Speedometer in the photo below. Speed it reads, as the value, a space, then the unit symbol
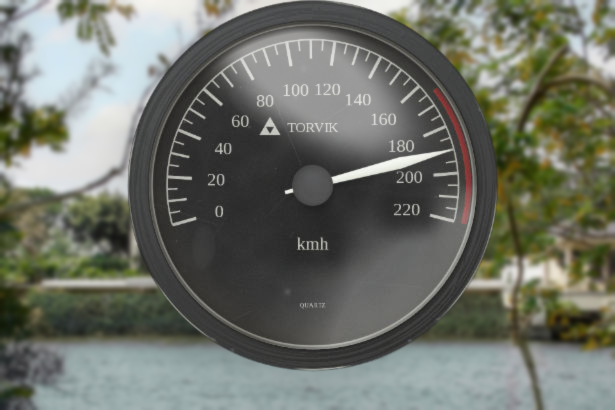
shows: 190 km/h
